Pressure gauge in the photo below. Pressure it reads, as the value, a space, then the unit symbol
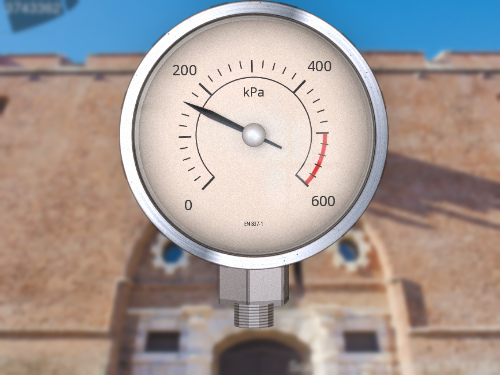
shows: 160 kPa
